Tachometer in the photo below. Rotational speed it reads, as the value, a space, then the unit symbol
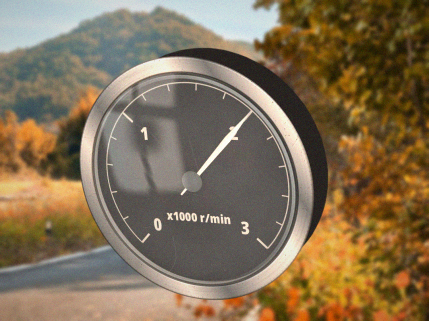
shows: 2000 rpm
